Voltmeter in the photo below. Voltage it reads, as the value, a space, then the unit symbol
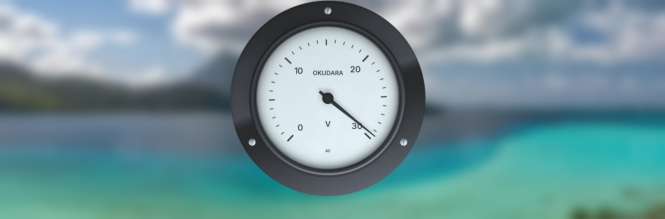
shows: 29.5 V
